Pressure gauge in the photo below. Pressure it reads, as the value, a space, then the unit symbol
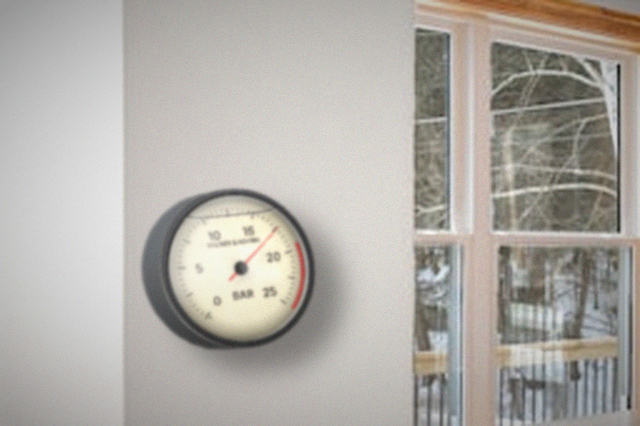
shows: 17.5 bar
